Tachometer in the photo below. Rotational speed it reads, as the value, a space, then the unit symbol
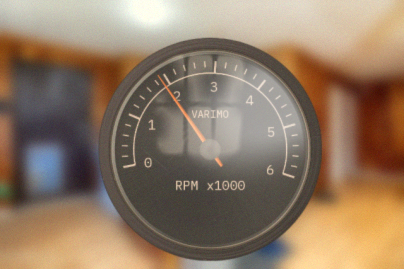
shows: 1900 rpm
